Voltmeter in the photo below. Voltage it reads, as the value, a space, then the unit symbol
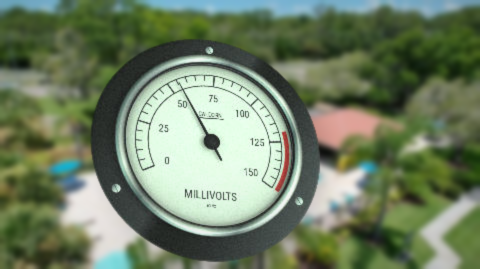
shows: 55 mV
